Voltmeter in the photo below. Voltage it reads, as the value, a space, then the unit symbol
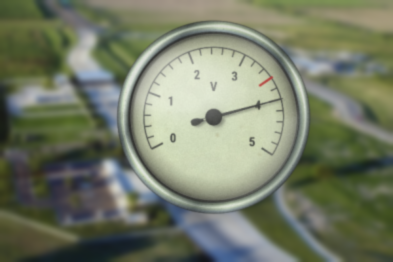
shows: 4 V
